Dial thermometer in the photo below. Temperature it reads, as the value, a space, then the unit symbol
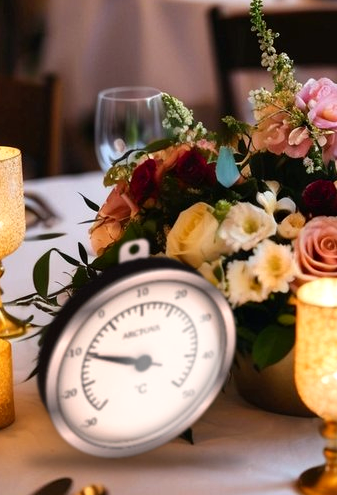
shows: -10 °C
